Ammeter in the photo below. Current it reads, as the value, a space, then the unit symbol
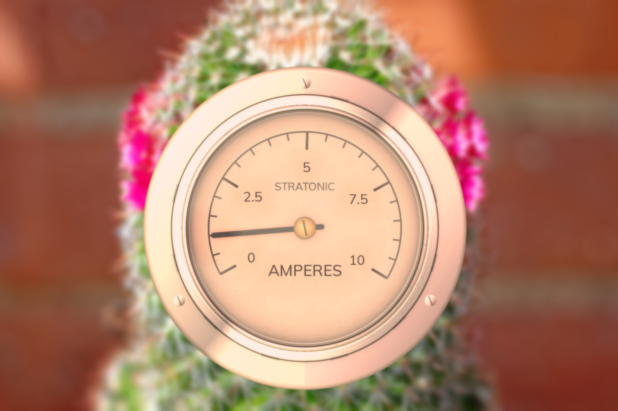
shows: 1 A
